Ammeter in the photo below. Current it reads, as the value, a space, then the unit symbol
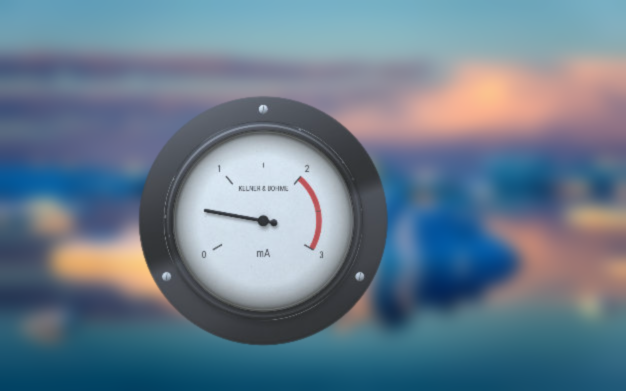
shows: 0.5 mA
